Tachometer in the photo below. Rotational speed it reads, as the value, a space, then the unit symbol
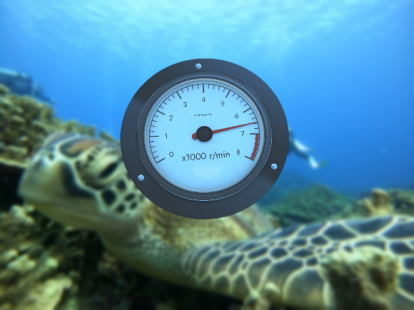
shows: 6600 rpm
